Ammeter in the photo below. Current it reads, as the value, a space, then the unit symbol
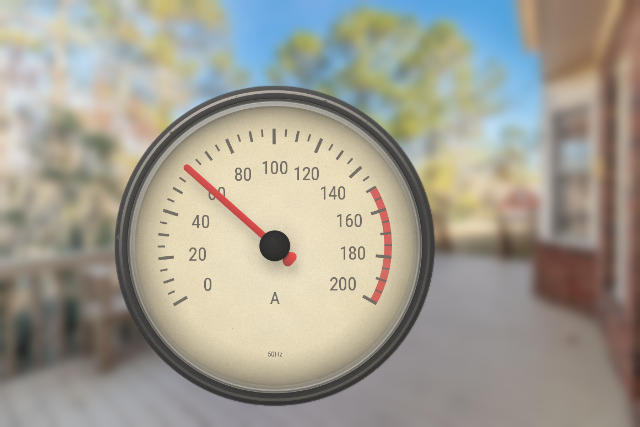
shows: 60 A
